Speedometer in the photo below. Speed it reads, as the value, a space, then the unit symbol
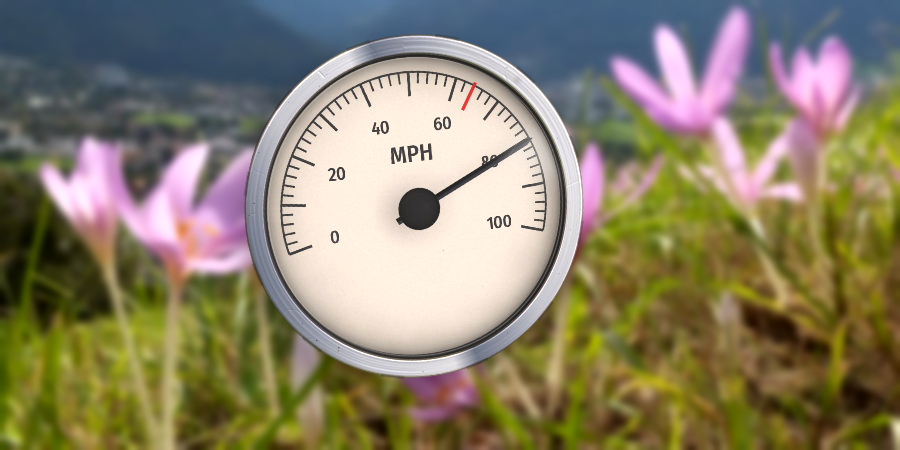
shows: 80 mph
